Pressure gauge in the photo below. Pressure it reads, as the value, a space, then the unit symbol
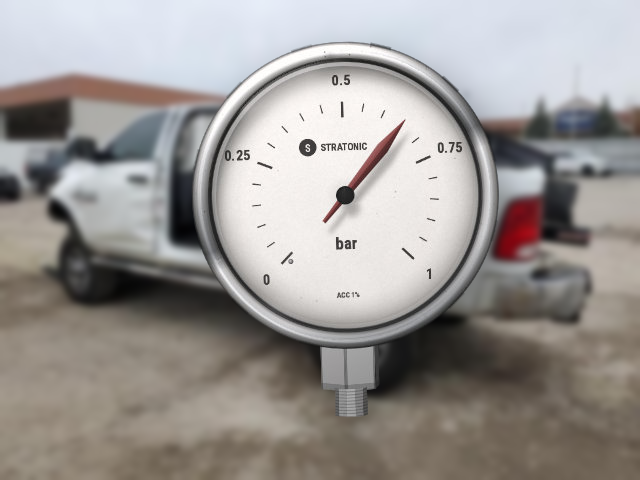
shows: 0.65 bar
